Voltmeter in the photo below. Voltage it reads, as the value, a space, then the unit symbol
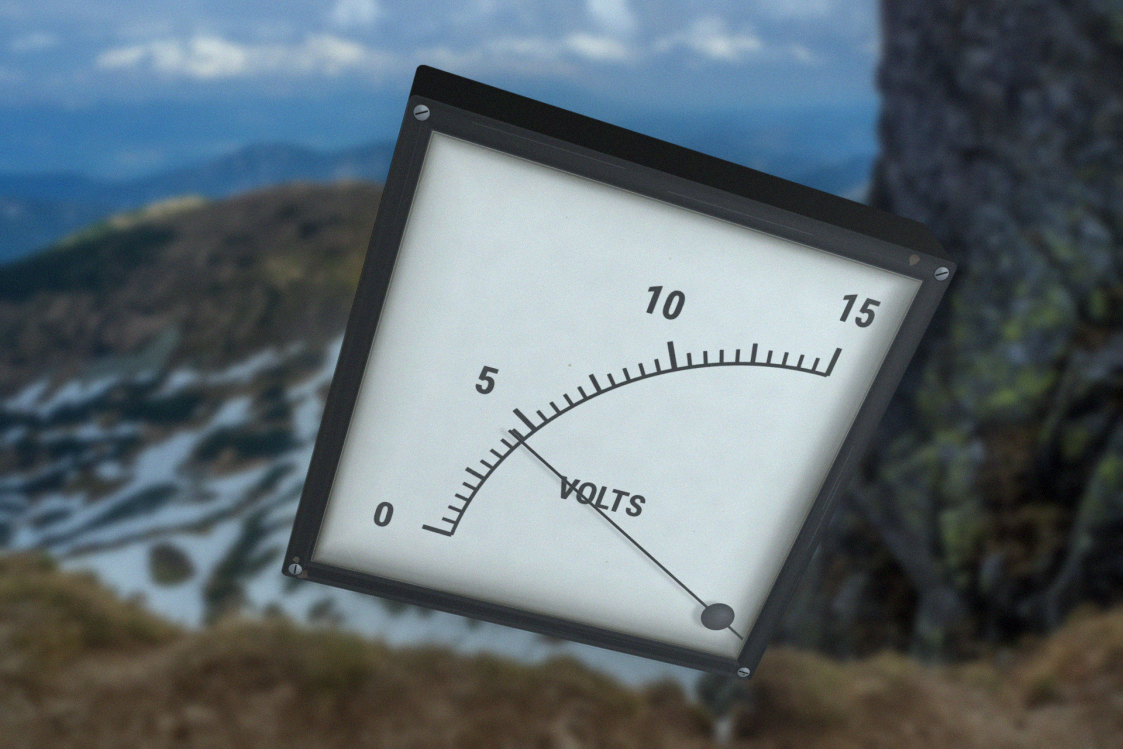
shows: 4.5 V
